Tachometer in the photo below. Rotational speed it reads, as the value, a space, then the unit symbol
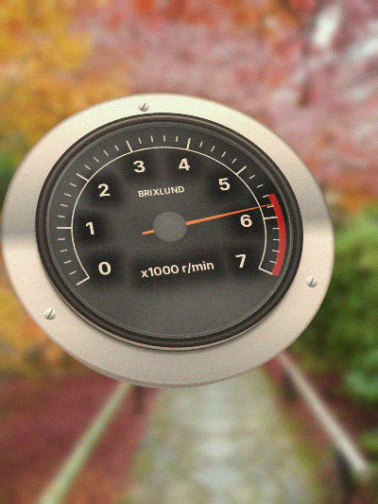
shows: 5800 rpm
